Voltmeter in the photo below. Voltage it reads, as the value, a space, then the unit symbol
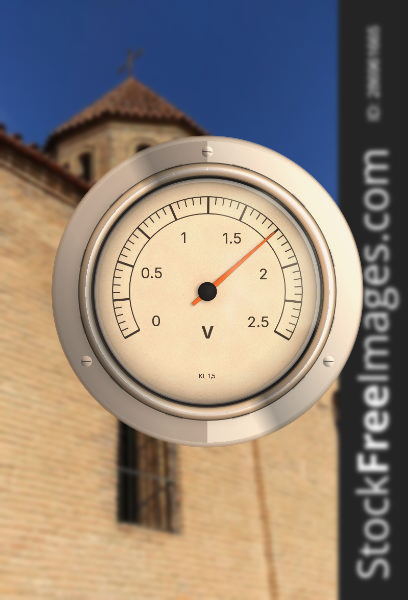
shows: 1.75 V
